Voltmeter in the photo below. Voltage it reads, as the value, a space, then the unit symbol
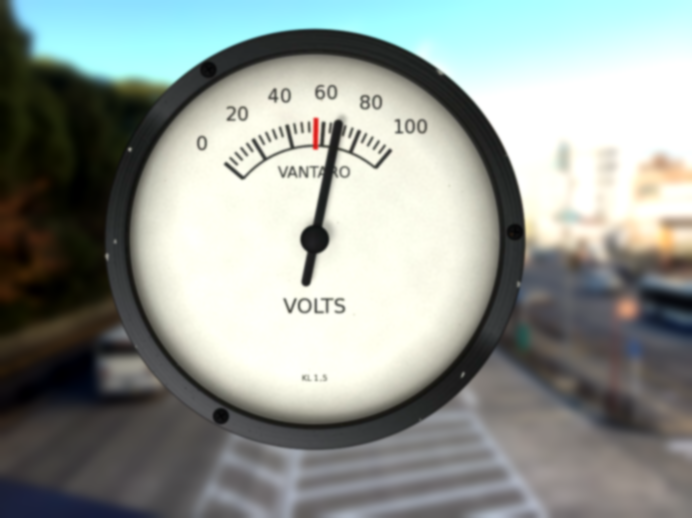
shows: 68 V
